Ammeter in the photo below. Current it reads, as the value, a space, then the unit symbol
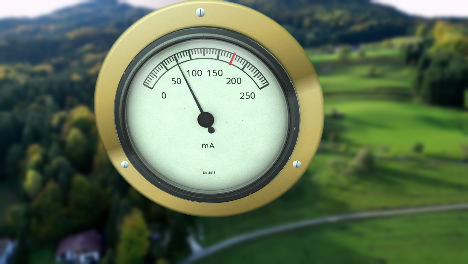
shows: 75 mA
